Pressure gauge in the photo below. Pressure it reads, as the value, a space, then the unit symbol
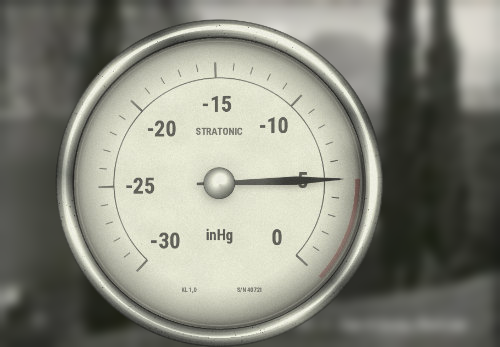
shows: -5 inHg
